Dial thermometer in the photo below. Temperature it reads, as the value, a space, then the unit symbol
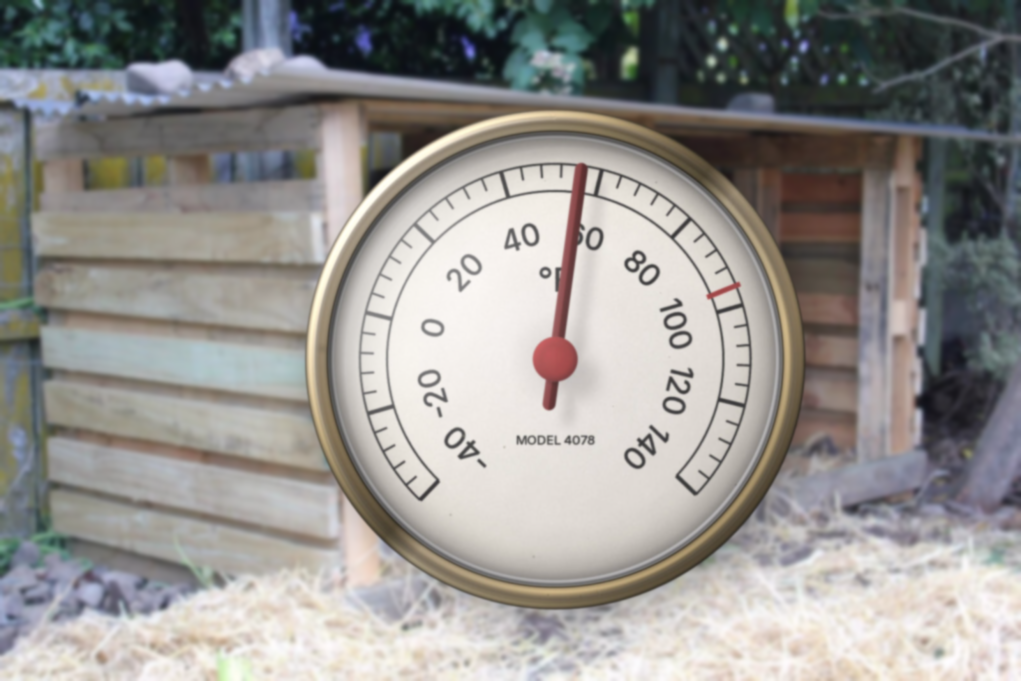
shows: 56 °F
